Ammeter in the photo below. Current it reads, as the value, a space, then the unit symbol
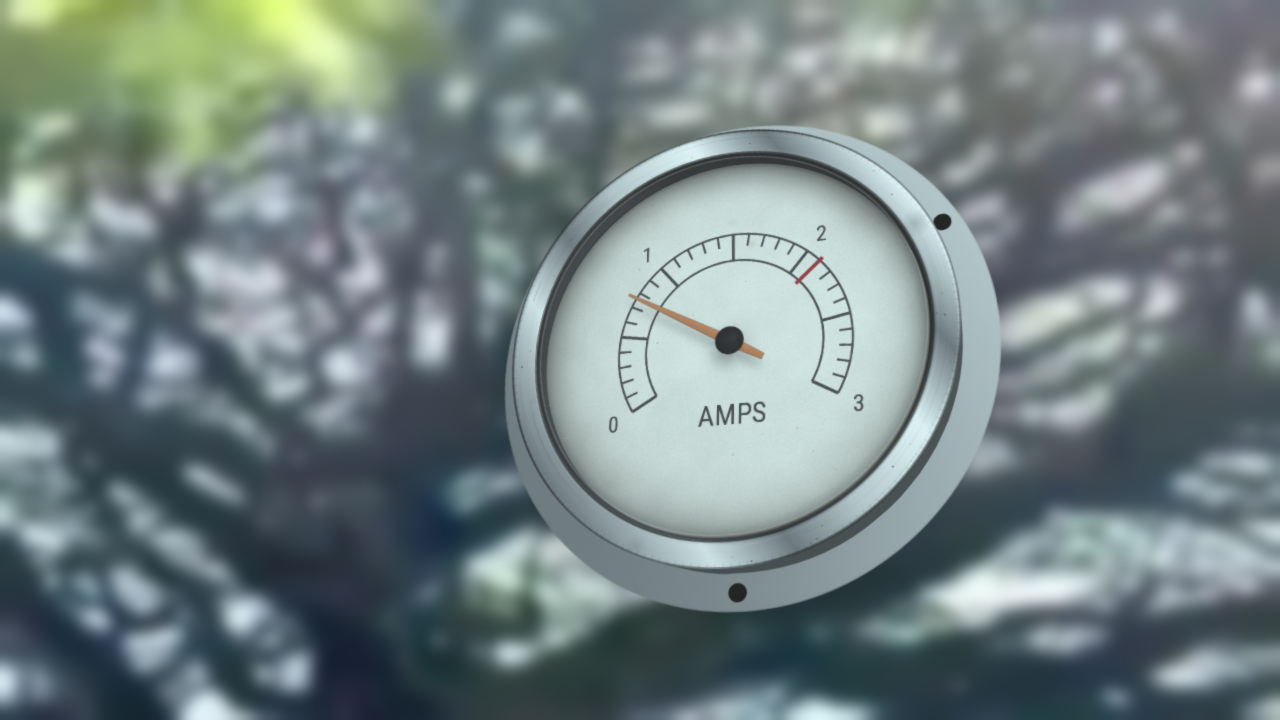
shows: 0.75 A
